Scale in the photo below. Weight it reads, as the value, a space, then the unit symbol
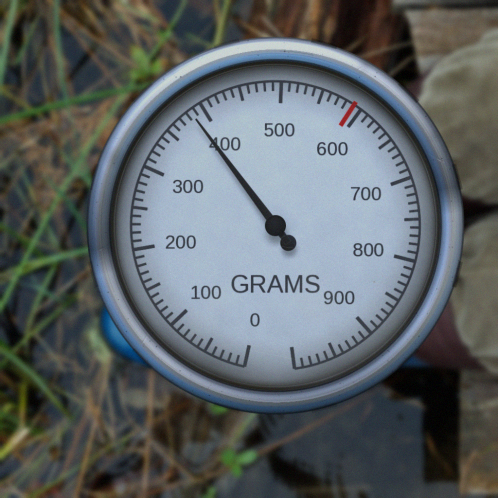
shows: 385 g
